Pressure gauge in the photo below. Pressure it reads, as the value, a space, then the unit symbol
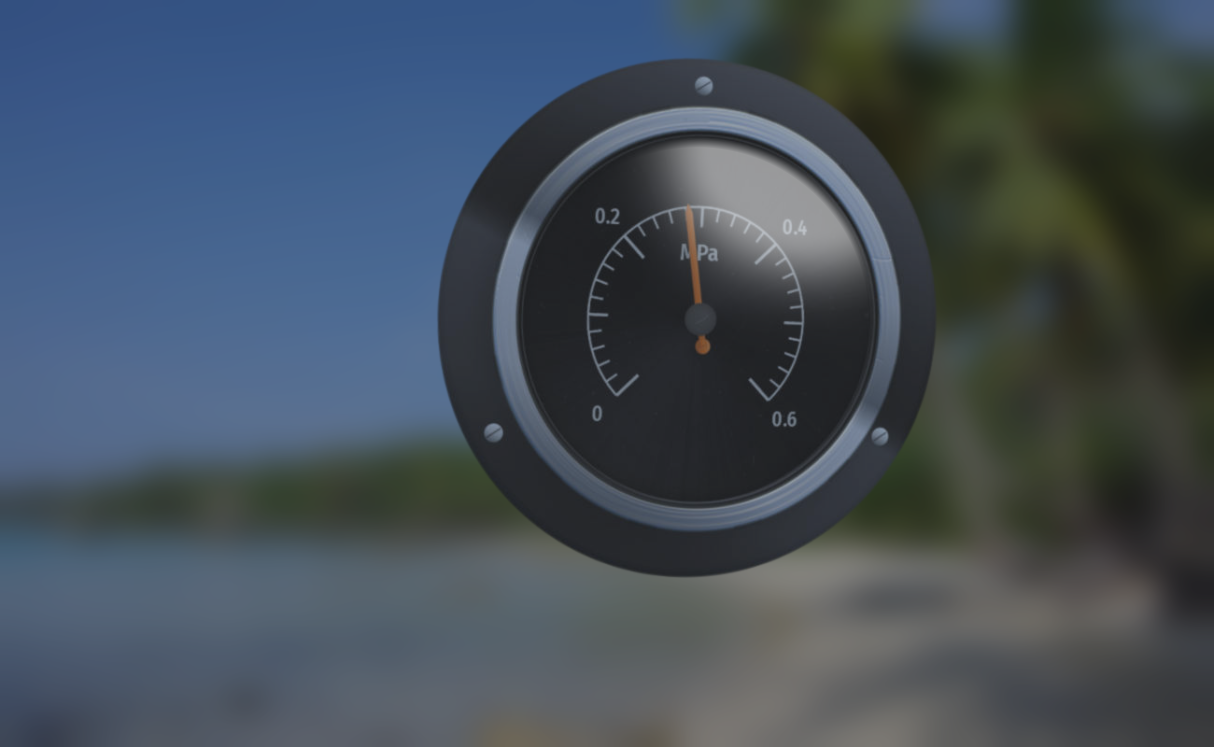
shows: 0.28 MPa
